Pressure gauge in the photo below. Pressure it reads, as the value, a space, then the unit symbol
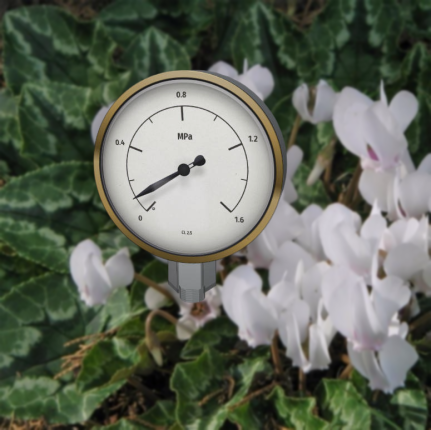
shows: 0.1 MPa
